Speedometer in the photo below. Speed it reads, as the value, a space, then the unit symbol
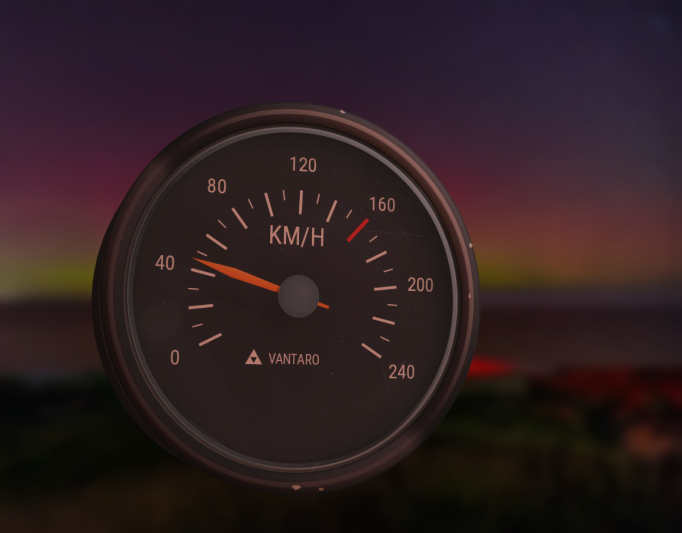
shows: 45 km/h
